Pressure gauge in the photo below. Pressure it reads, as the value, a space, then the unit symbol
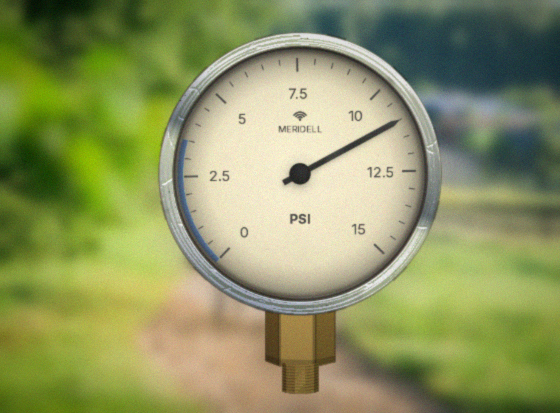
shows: 11 psi
